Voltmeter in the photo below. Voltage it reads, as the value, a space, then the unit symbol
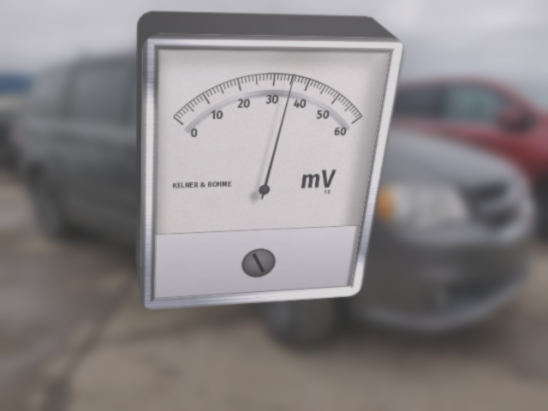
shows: 35 mV
